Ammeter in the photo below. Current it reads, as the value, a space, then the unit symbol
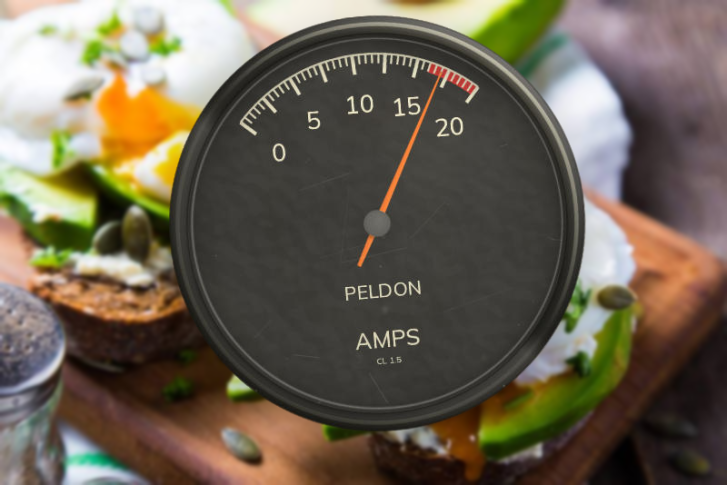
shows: 17 A
